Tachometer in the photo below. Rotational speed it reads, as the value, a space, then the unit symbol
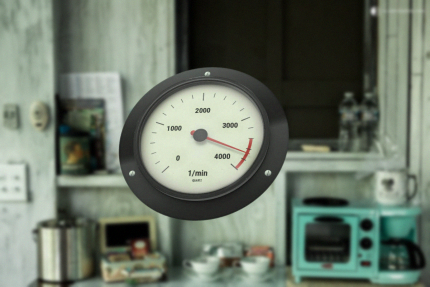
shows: 3700 rpm
